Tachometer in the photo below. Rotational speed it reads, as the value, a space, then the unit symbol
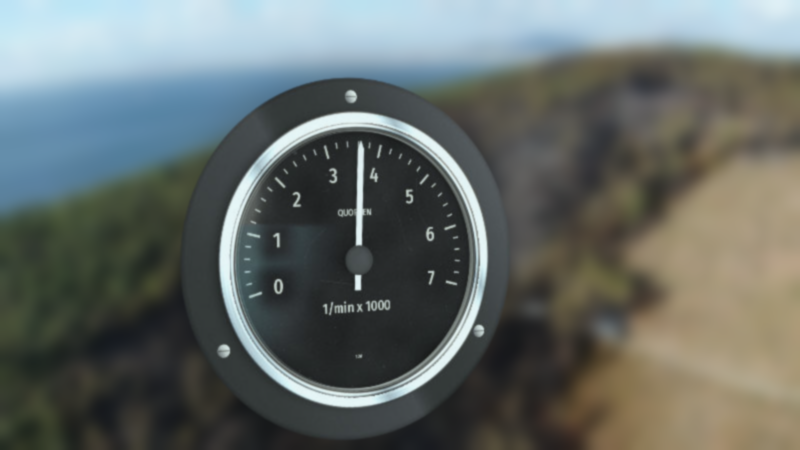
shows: 3600 rpm
